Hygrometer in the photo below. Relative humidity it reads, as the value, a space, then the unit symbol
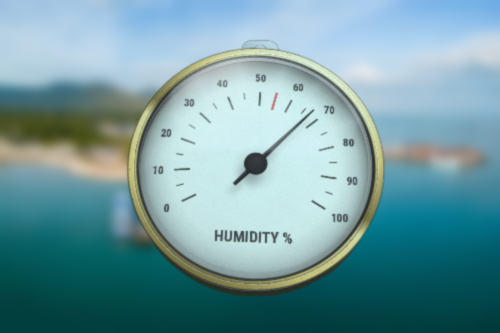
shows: 67.5 %
